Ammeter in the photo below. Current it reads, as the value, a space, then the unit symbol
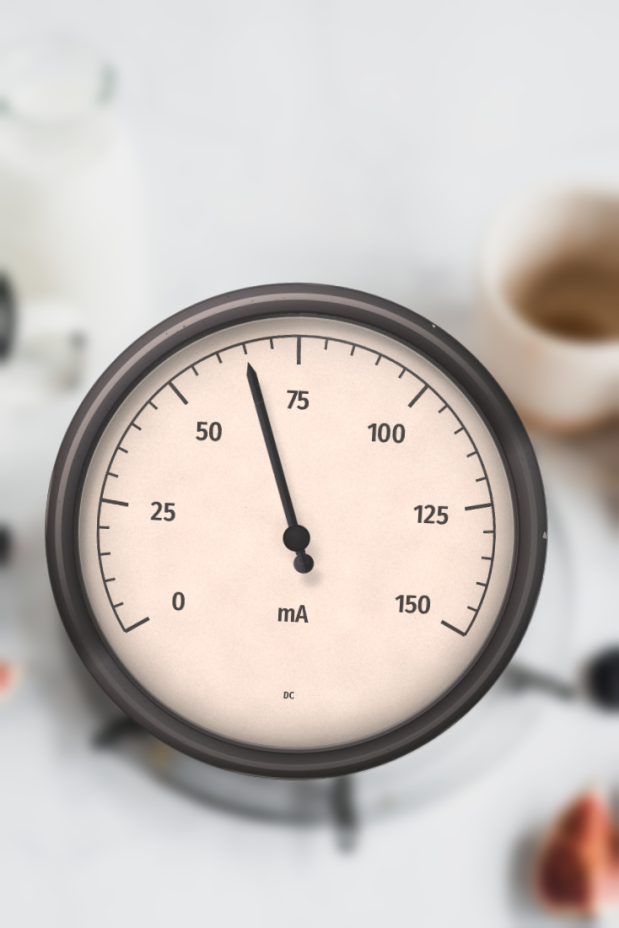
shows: 65 mA
